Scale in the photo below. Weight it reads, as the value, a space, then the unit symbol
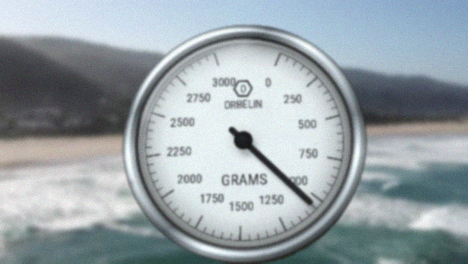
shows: 1050 g
